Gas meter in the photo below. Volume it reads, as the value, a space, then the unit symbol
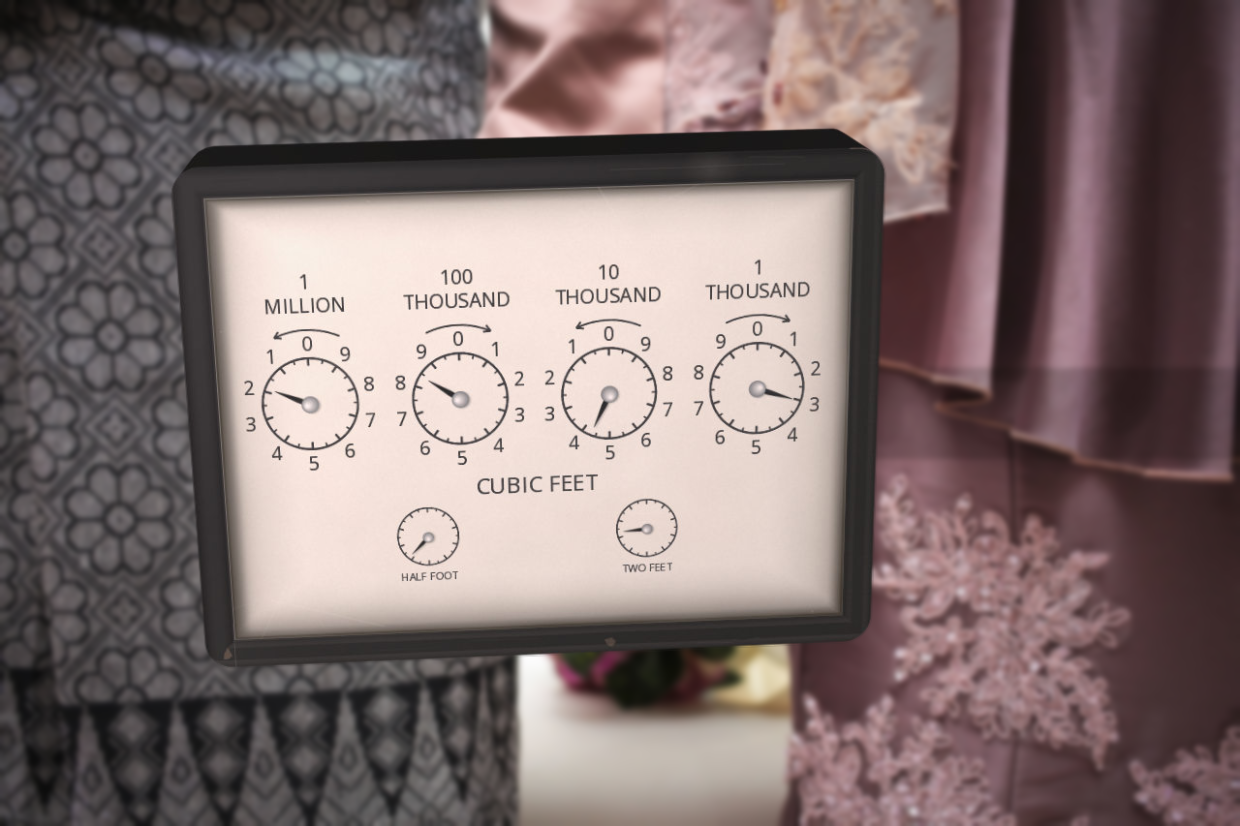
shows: 184300 ft³
